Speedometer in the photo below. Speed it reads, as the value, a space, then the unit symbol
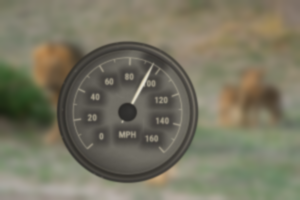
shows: 95 mph
